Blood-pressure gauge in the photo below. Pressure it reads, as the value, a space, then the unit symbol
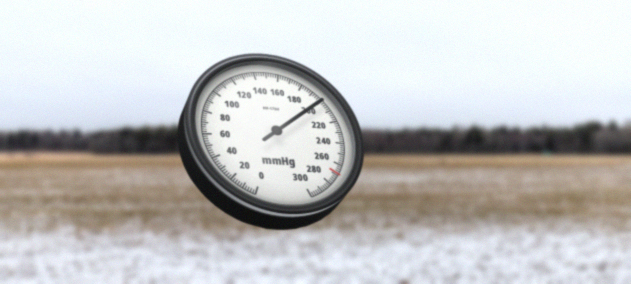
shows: 200 mmHg
